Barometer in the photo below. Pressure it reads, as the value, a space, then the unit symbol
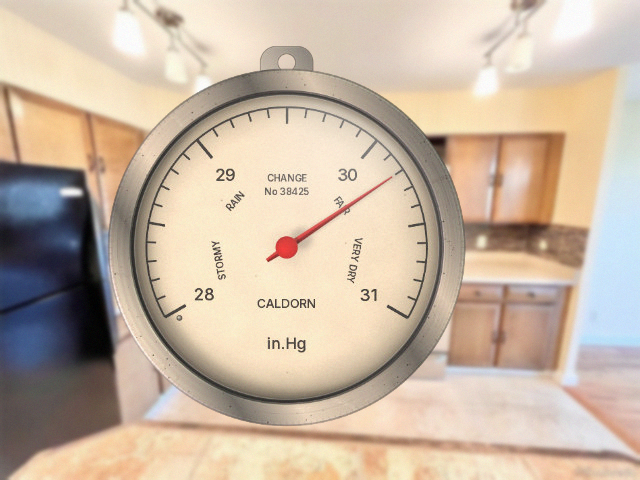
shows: 30.2 inHg
